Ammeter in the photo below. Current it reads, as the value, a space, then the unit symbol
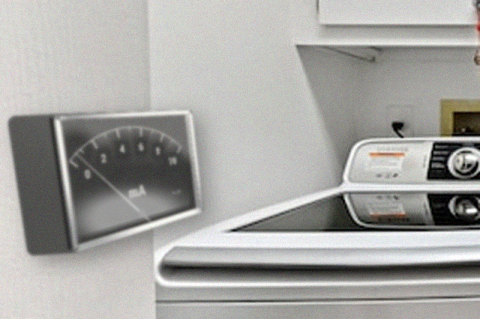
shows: 0.5 mA
